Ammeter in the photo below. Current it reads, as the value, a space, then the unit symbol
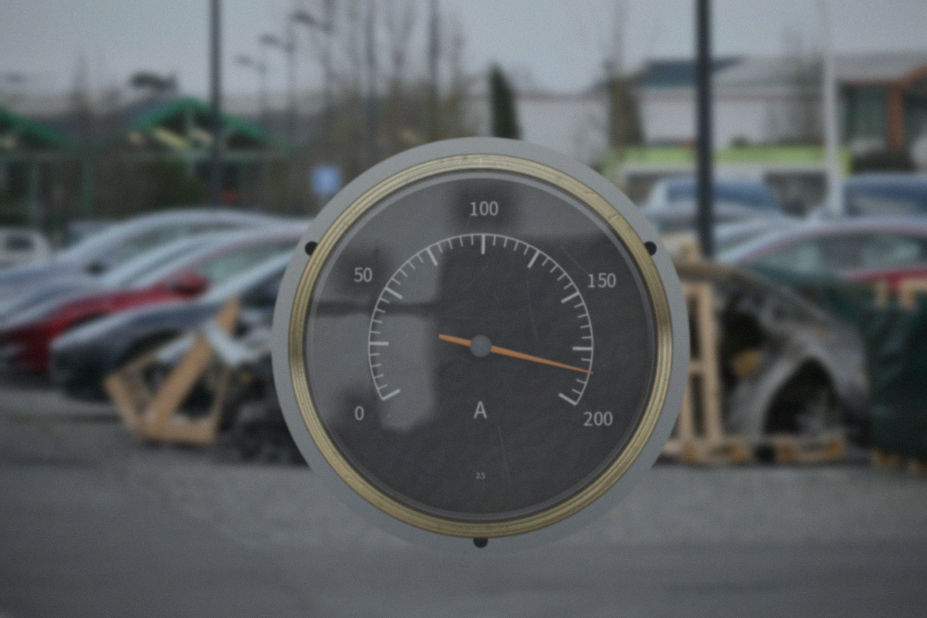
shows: 185 A
